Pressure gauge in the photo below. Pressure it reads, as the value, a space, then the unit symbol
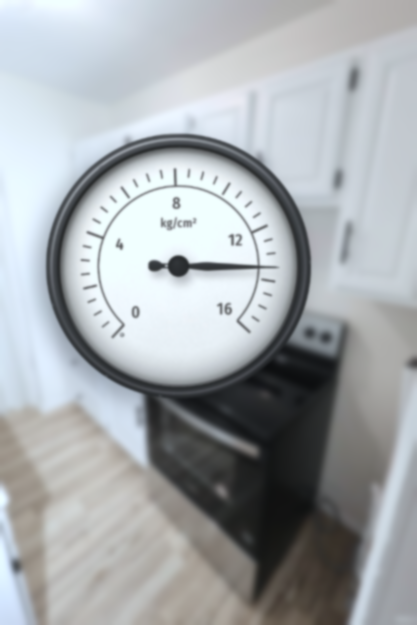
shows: 13.5 kg/cm²
